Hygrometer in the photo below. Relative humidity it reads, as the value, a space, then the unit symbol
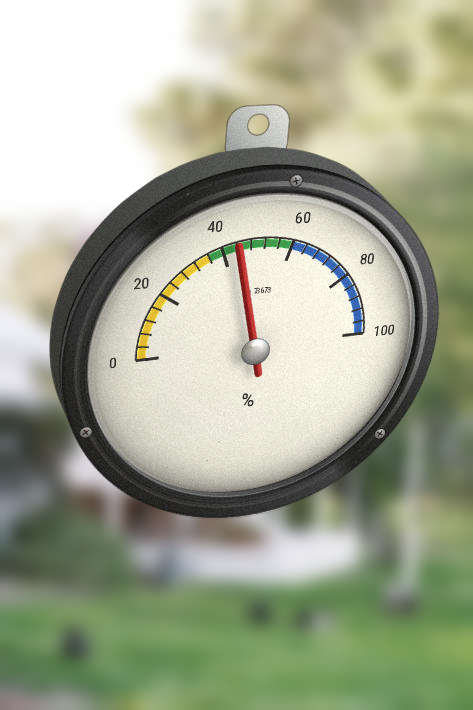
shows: 44 %
